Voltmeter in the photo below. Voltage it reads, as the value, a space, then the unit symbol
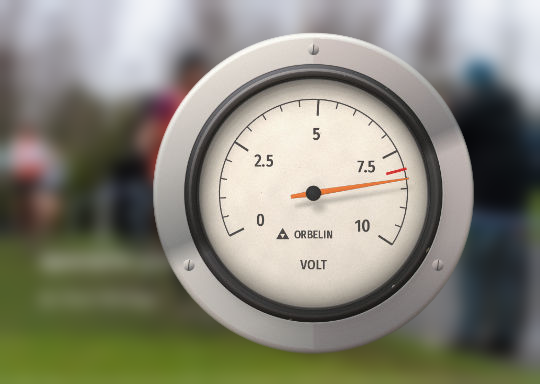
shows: 8.25 V
